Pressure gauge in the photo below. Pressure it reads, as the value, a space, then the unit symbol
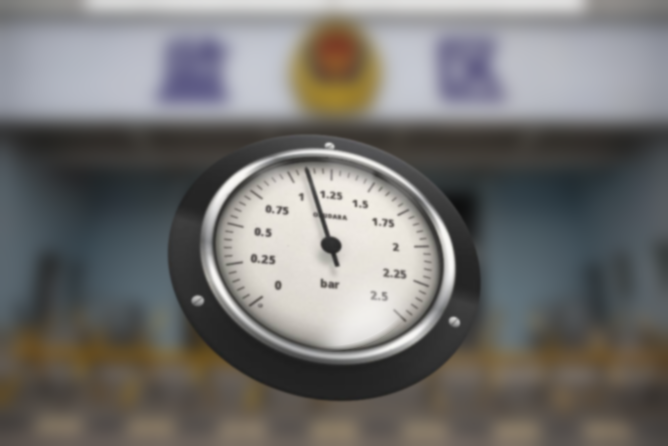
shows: 1.1 bar
